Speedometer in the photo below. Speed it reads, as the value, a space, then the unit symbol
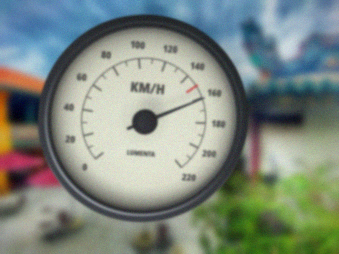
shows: 160 km/h
